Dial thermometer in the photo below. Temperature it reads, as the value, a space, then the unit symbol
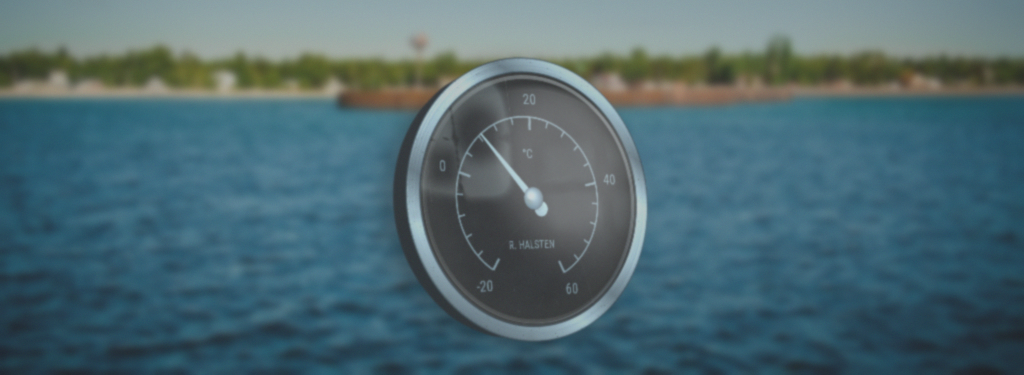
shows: 8 °C
